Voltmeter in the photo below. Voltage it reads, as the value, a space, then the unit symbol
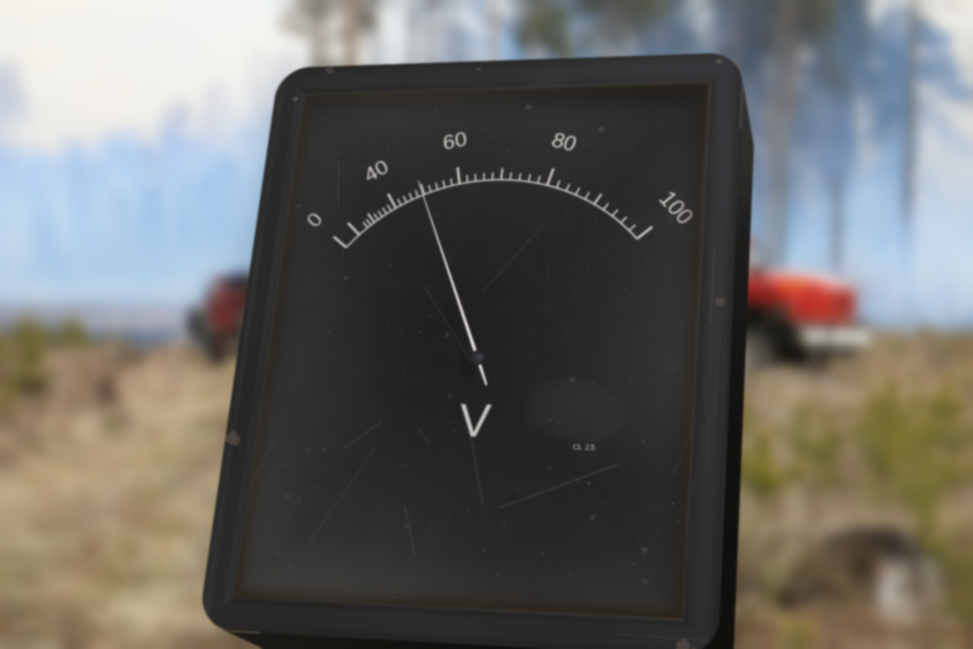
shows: 50 V
